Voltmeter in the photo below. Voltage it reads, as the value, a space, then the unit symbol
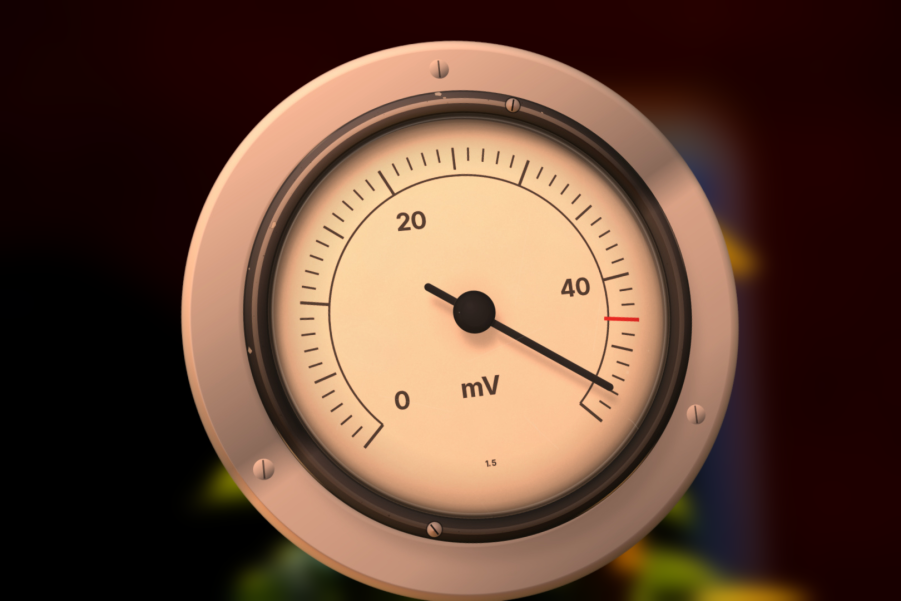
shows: 48 mV
